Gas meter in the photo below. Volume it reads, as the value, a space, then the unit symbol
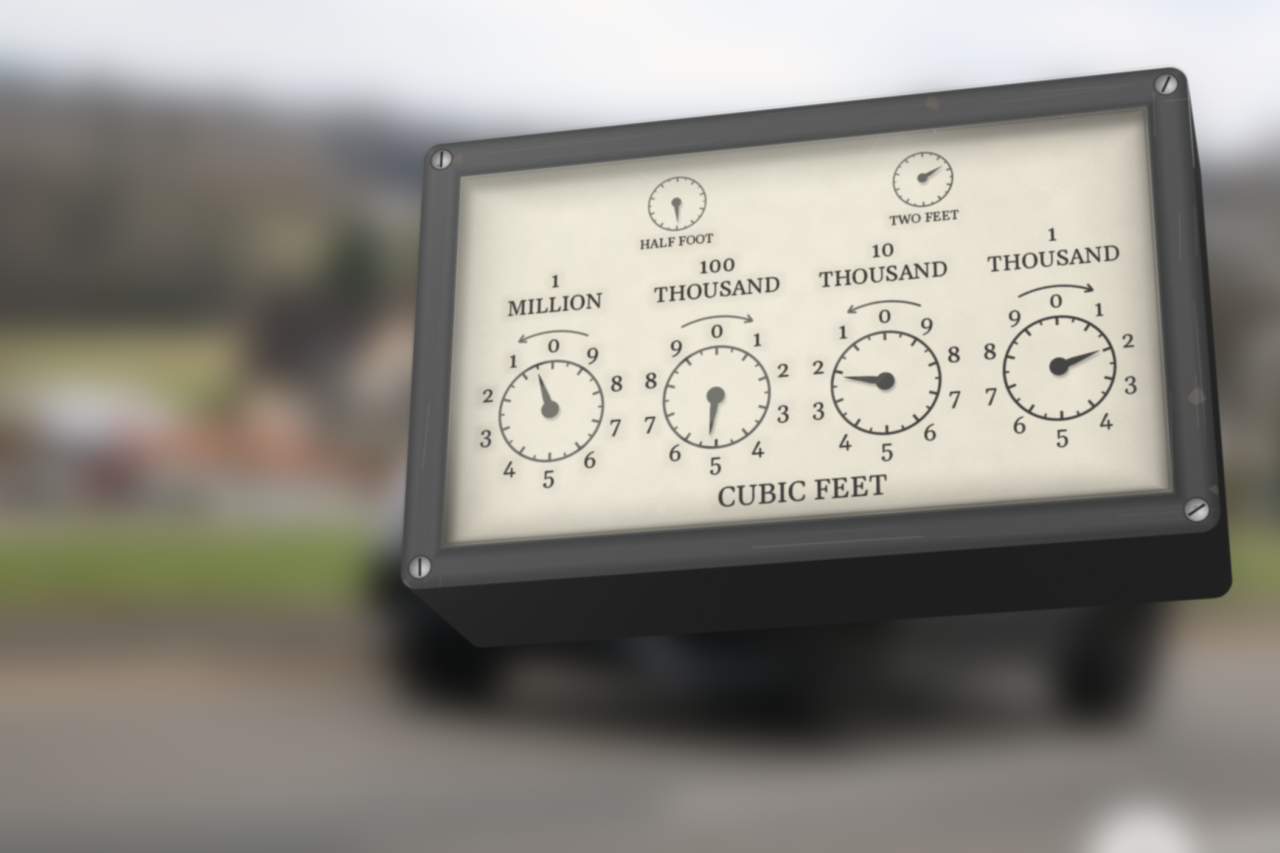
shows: 52200 ft³
